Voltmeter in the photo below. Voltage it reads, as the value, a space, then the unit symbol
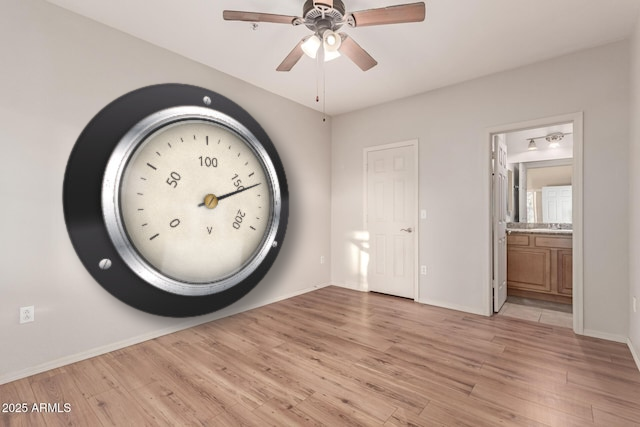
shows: 160 V
